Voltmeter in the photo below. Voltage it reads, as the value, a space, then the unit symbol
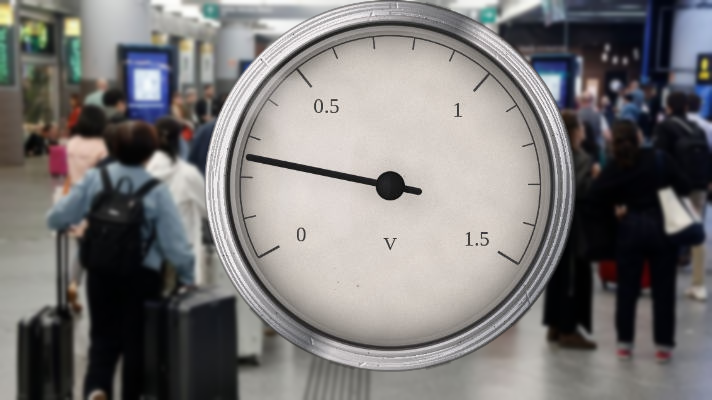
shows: 0.25 V
